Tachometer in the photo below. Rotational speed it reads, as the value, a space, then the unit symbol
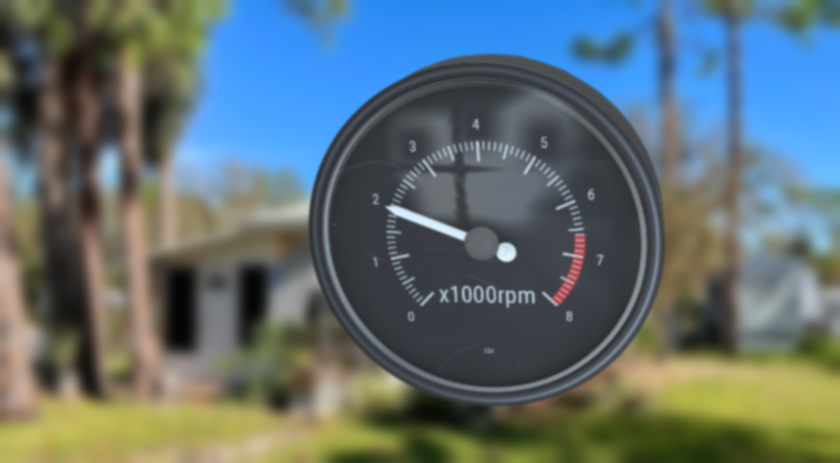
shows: 2000 rpm
